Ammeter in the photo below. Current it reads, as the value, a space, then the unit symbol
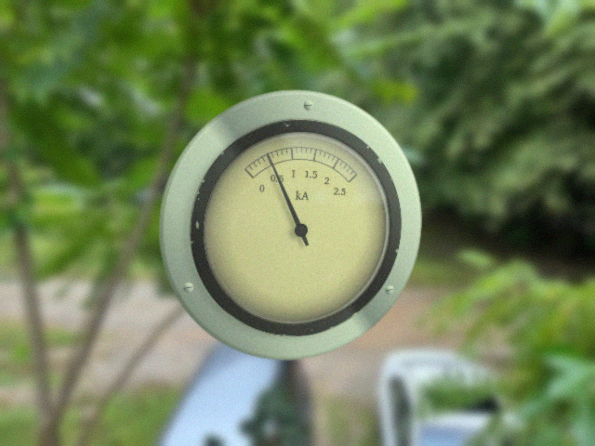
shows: 0.5 kA
